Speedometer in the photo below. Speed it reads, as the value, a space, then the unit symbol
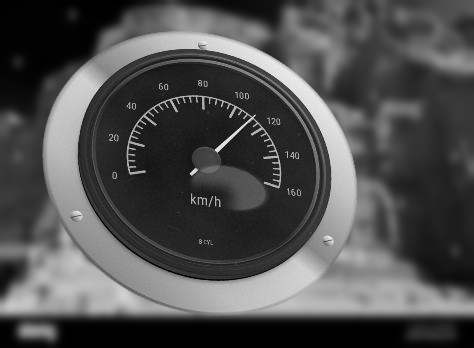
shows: 112 km/h
